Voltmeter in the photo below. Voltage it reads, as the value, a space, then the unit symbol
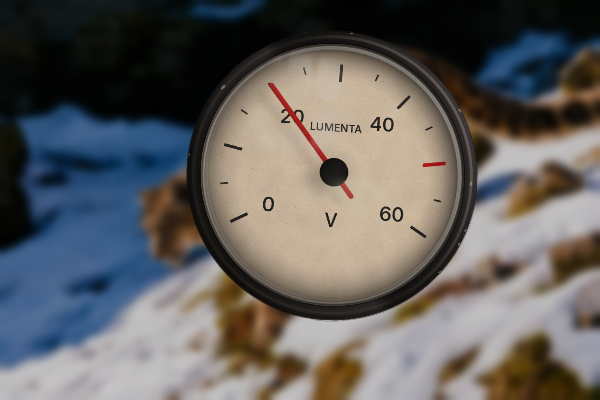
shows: 20 V
